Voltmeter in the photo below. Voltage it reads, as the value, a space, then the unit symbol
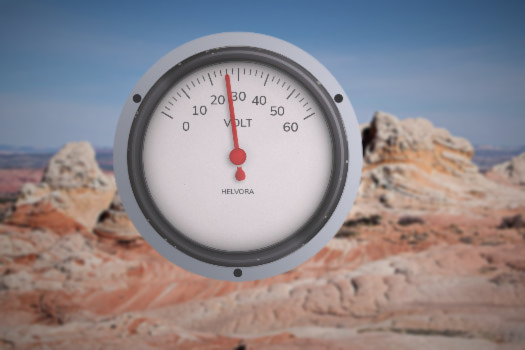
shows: 26 V
